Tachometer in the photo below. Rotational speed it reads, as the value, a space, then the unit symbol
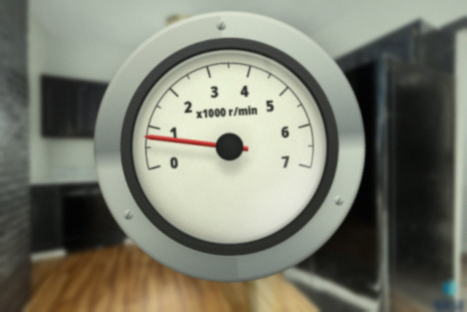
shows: 750 rpm
